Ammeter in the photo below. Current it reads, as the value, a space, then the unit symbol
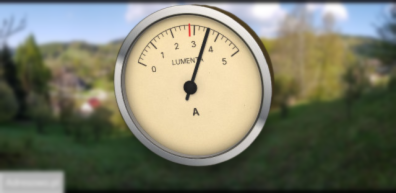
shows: 3.6 A
